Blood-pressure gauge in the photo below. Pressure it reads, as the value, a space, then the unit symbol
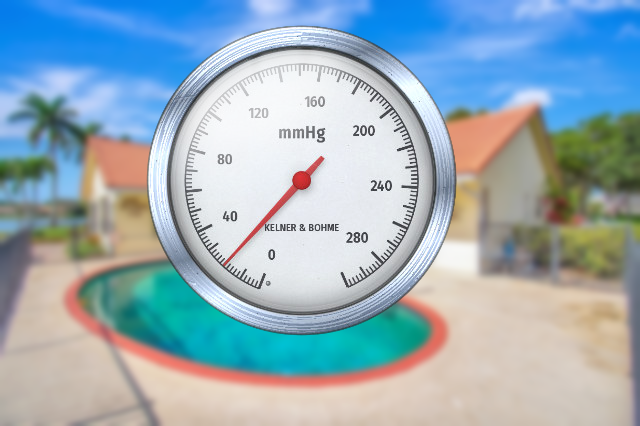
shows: 20 mmHg
